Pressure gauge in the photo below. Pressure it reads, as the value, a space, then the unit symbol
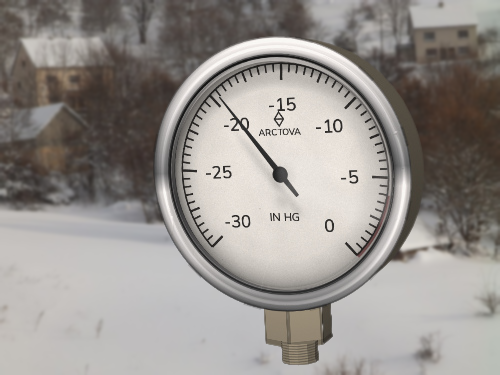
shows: -19.5 inHg
